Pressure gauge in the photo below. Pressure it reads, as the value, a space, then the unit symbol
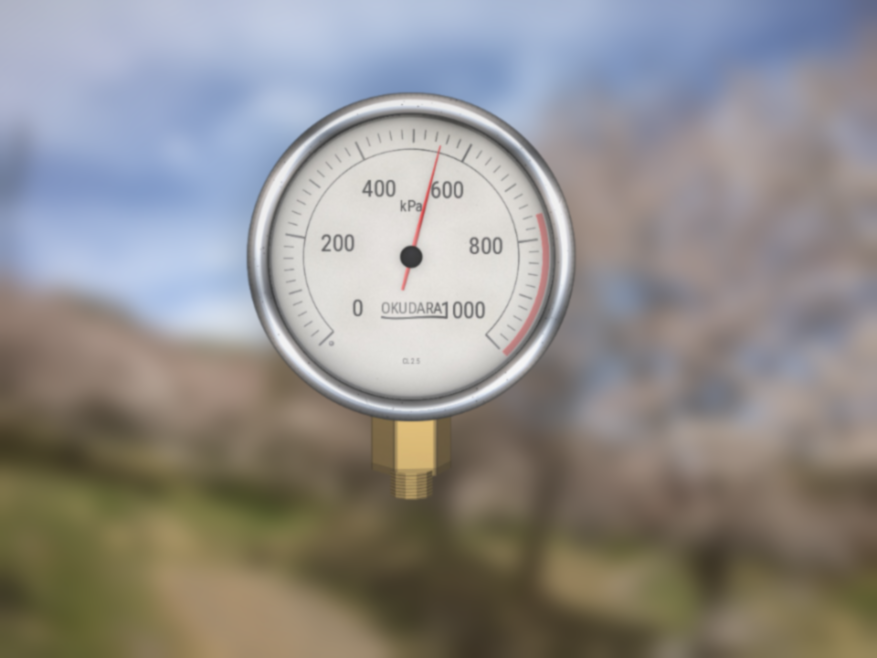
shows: 550 kPa
